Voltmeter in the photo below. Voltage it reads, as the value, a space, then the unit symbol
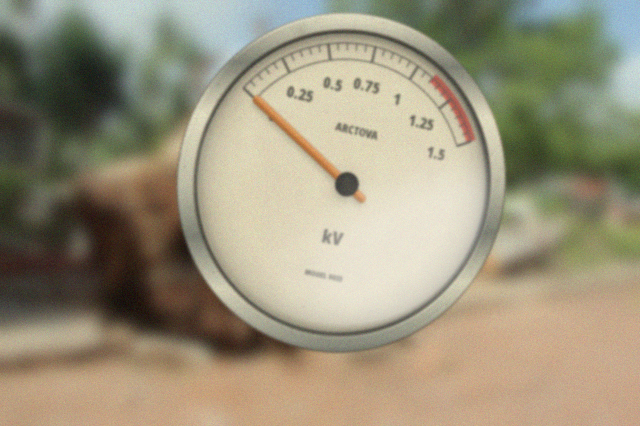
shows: 0 kV
